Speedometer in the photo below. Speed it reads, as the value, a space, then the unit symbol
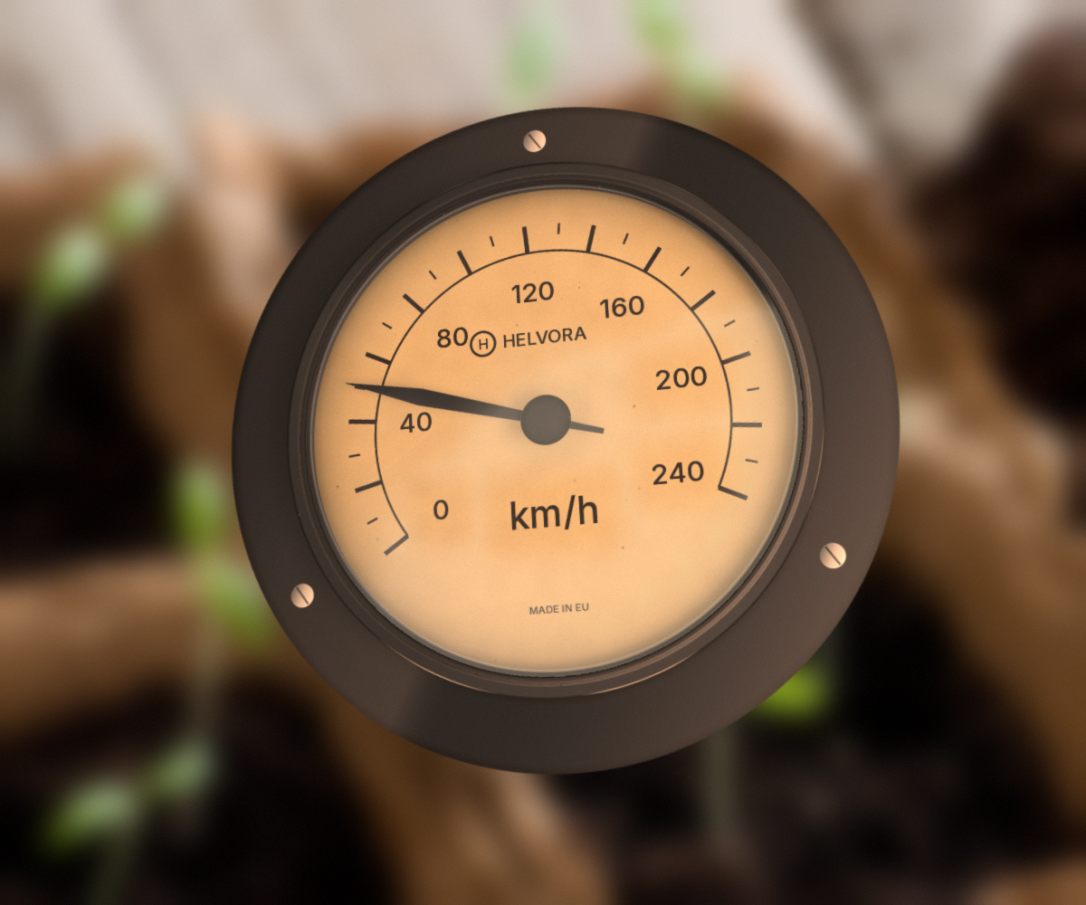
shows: 50 km/h
